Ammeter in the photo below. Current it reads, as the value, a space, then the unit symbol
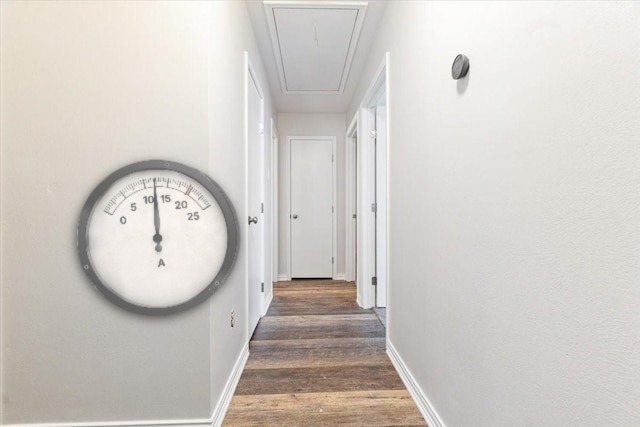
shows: 12.5 A
